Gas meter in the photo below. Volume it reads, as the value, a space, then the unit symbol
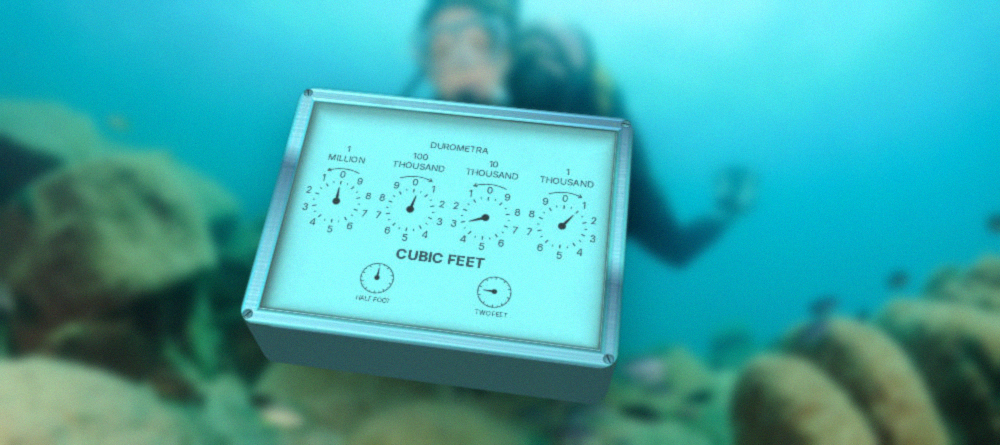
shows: 3100 ft³
